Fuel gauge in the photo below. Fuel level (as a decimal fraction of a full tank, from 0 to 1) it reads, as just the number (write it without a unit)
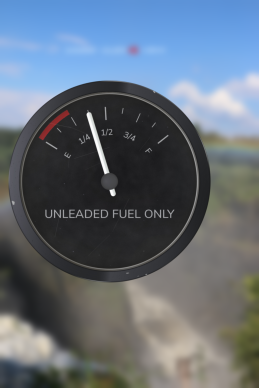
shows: 0.375
